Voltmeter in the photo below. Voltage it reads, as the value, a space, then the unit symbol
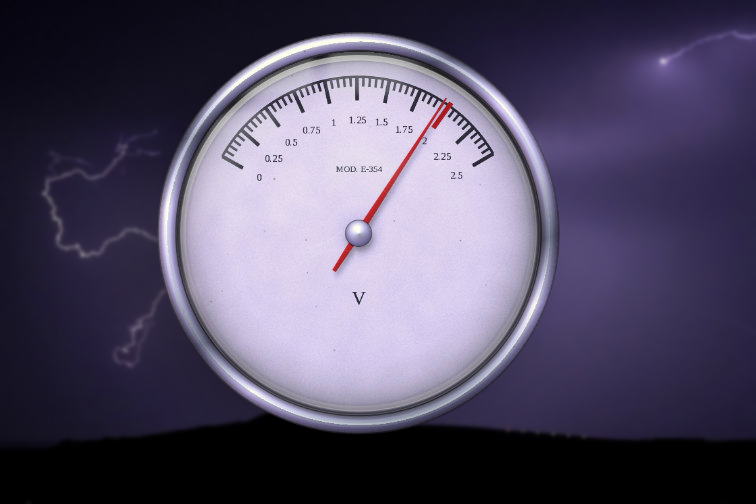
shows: 1.95 V
